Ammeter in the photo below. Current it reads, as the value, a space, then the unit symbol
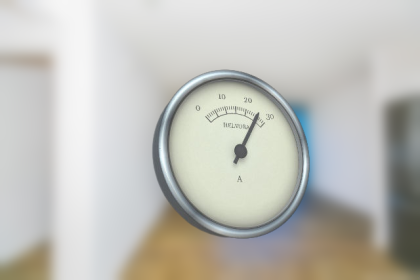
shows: 25 A
